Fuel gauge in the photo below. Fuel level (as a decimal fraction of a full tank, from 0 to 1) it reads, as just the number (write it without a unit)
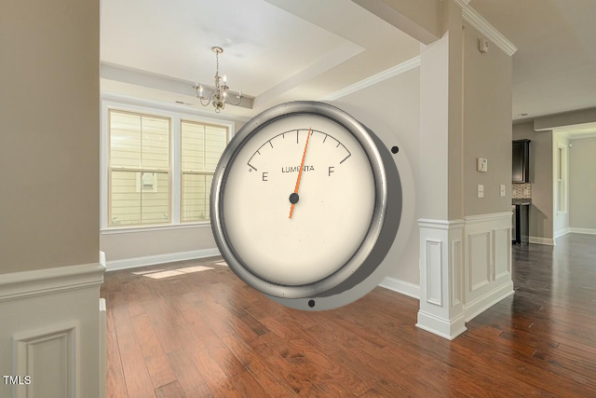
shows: 0.625
